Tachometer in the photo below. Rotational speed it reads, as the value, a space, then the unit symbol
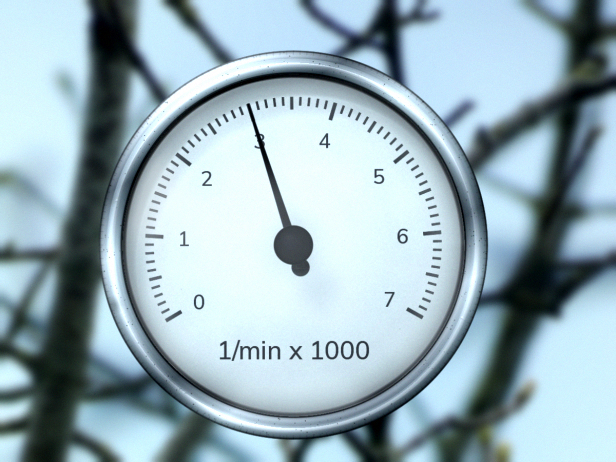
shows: 3000 rpm
